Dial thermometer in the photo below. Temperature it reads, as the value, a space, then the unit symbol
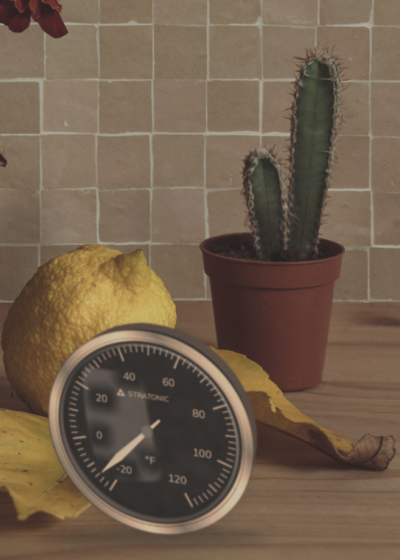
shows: -14 °F
